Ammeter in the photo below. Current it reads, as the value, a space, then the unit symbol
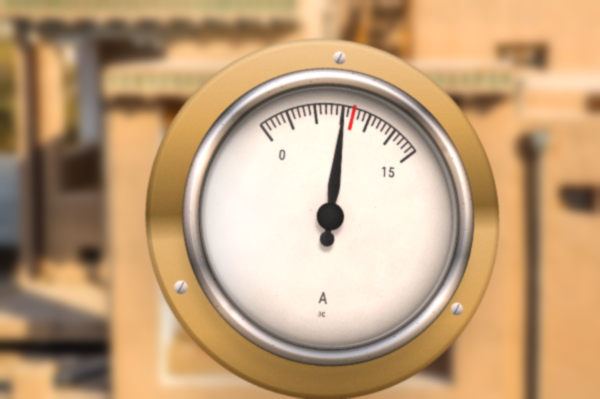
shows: 7.5 A
